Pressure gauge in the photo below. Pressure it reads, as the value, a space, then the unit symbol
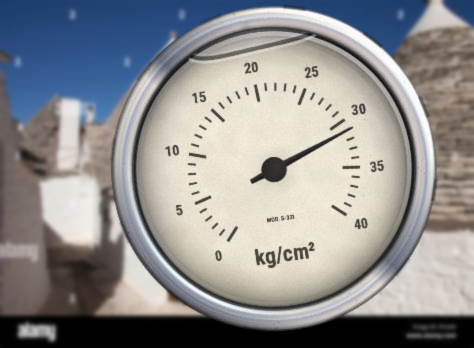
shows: 31 kg/cm²
